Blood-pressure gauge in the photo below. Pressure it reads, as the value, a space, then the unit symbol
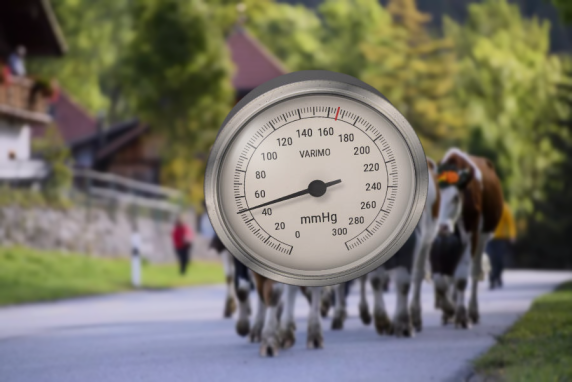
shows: 50 mmHg
